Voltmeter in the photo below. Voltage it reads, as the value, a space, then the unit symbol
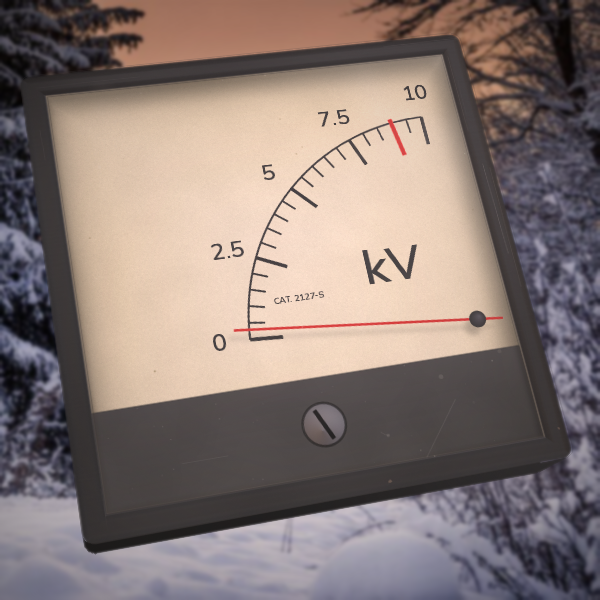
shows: 0.25 kV
